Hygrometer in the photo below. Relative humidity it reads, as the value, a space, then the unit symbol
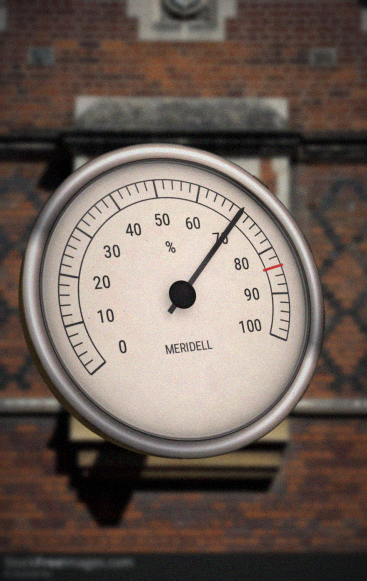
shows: 70 %
